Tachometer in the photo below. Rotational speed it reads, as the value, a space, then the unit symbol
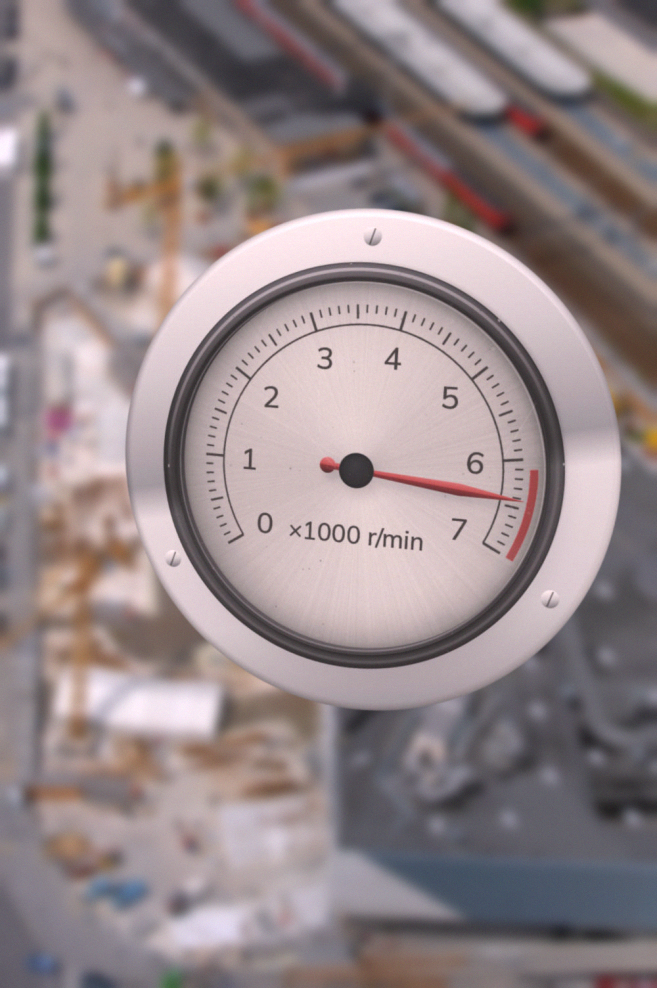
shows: 6400 rpm
